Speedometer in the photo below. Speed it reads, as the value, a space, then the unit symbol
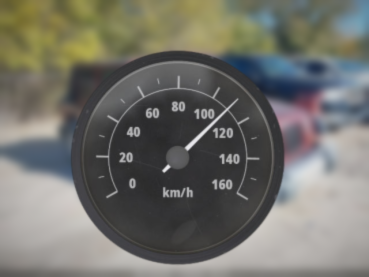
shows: 110 km/h
